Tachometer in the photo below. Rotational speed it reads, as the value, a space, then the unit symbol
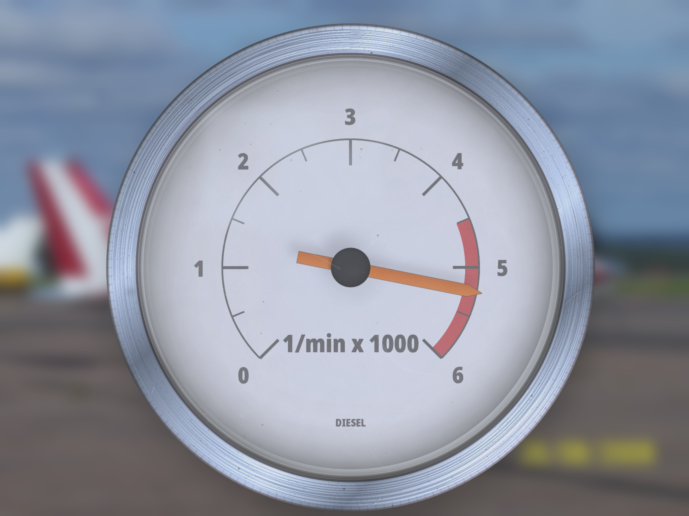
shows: 5250 rpm
